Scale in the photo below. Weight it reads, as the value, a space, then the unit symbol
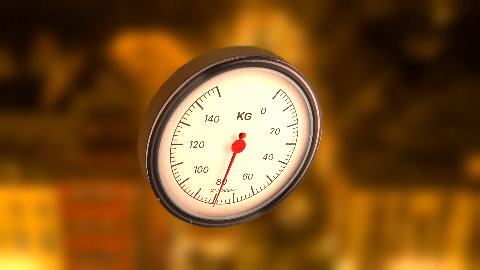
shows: 80 kg
